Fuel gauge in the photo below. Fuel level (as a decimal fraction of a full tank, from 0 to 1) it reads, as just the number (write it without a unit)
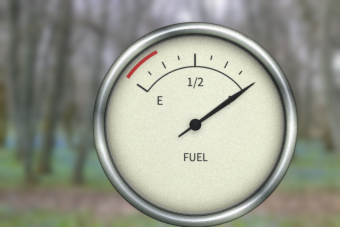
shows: 1
